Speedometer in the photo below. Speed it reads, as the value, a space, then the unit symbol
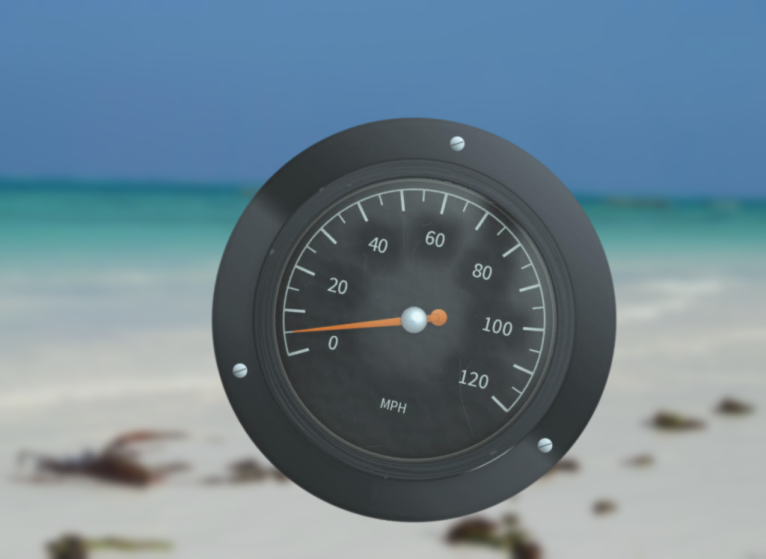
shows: 5 mph
